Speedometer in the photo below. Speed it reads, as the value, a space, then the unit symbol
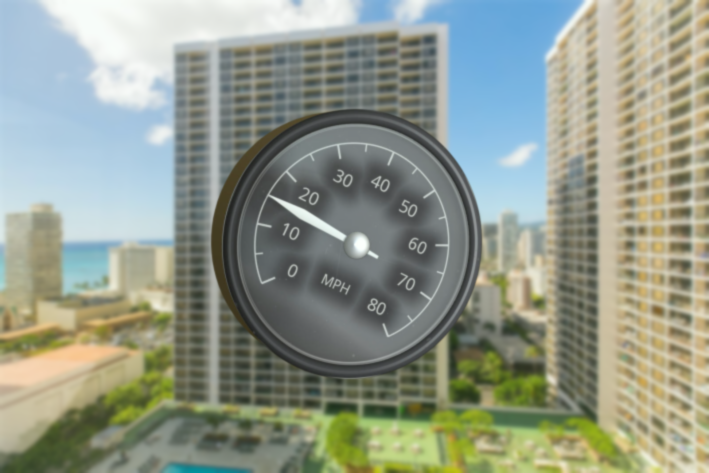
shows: 15 mph
